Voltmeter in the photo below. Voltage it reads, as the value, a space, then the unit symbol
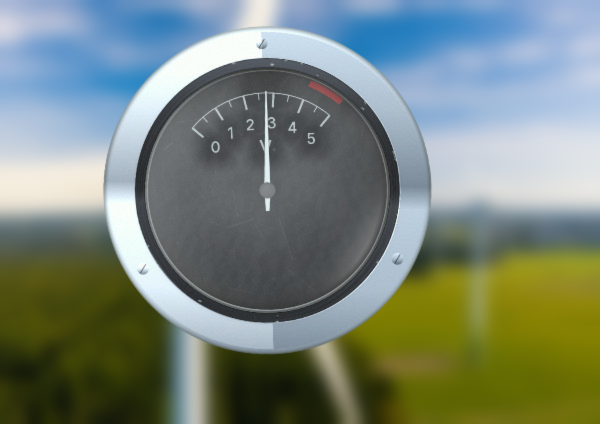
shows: 2.75 V
